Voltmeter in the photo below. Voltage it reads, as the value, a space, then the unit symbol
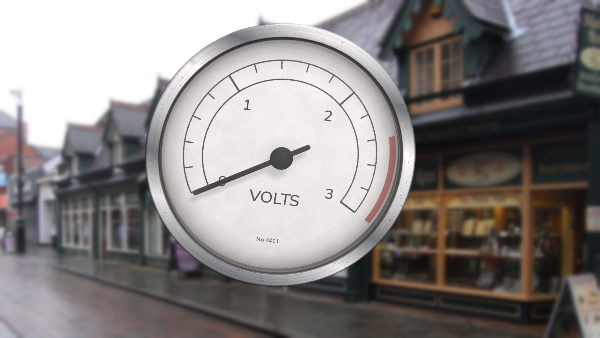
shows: 0 V
